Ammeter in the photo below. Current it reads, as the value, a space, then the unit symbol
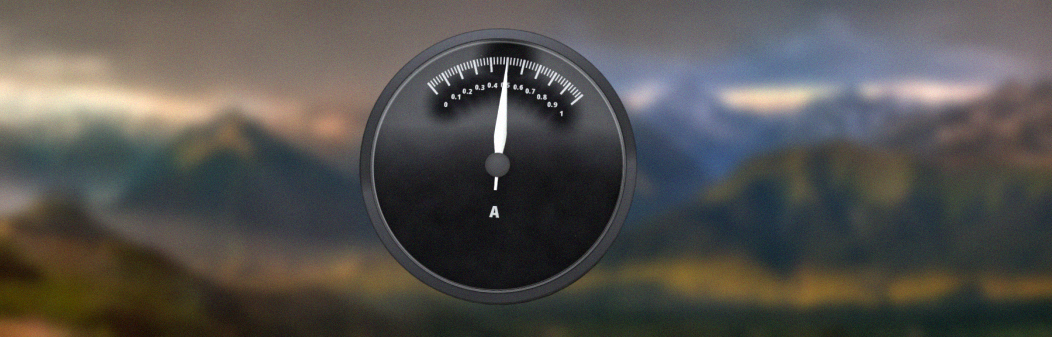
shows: 0.5 A
